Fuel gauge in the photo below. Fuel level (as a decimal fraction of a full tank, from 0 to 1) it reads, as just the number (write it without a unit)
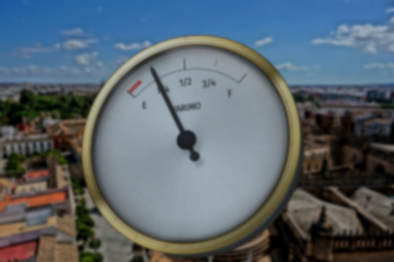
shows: 0.25
